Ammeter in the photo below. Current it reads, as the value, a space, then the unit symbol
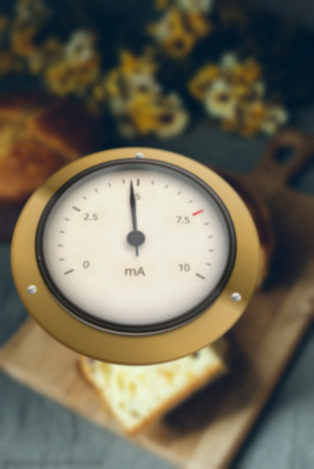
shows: 4.75 mA
